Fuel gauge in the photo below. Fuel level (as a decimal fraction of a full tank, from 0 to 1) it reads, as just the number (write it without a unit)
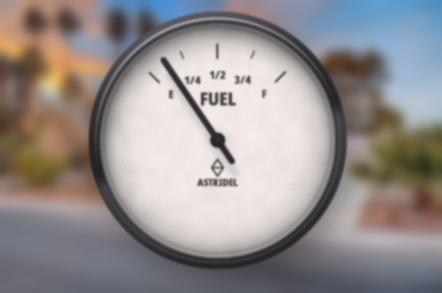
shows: 0.125
